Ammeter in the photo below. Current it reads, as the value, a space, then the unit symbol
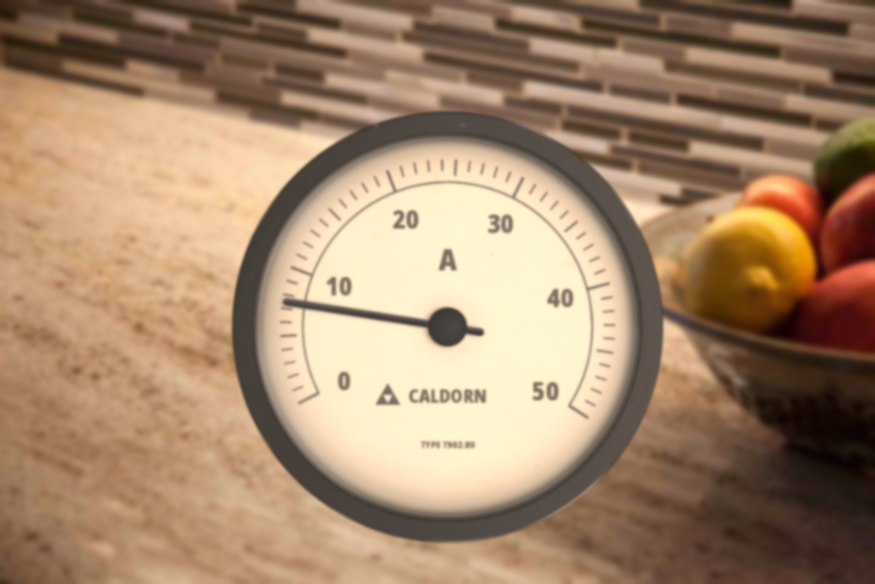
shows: 7.5 A
